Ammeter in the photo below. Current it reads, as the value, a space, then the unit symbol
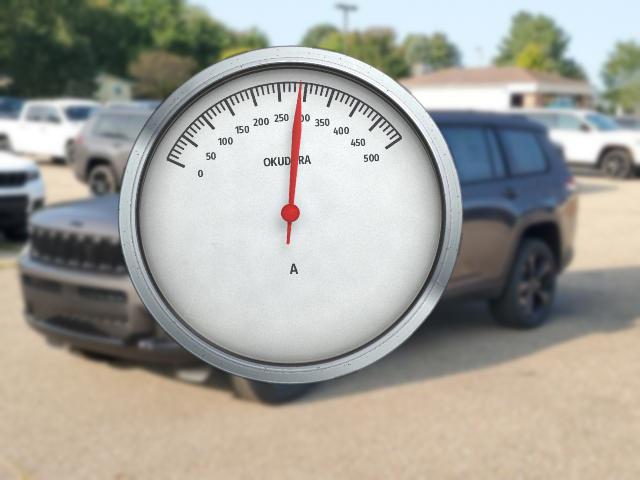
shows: 290 A
